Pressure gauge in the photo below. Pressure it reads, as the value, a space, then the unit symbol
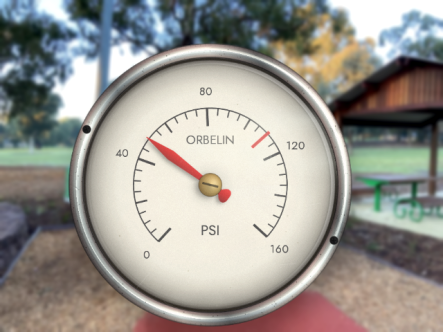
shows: 50 psi
